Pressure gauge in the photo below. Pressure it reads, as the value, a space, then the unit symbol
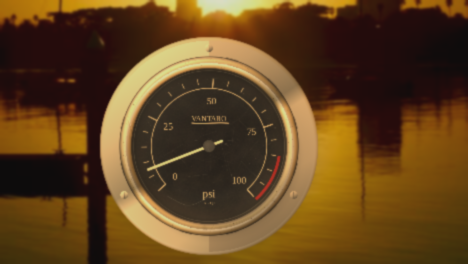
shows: 7.5 psi
